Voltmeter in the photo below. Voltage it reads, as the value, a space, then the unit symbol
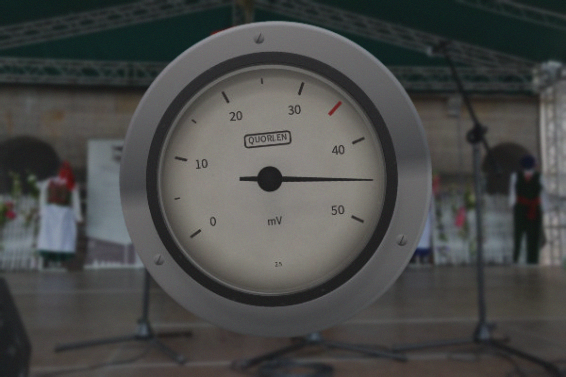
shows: 45 mV
